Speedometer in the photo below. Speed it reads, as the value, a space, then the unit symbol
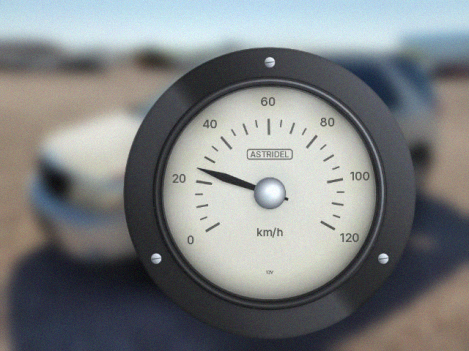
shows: 25 km/h
